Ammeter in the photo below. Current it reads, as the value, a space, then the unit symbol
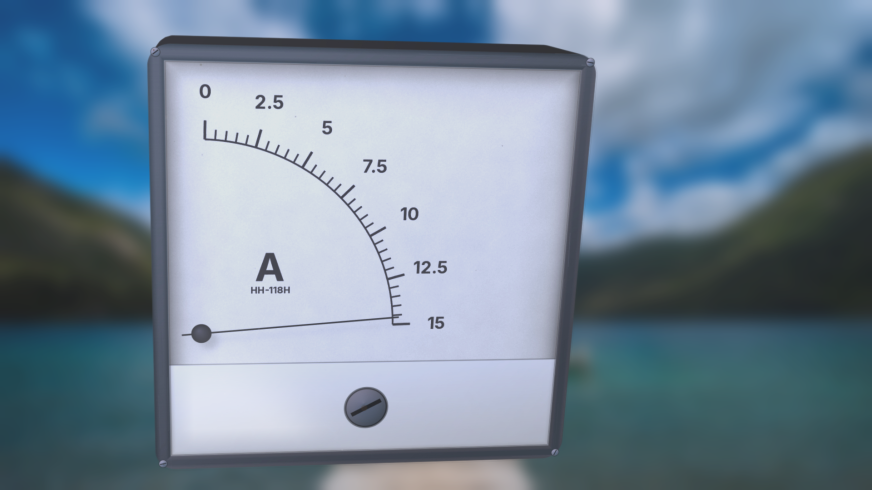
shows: 14.5 A
